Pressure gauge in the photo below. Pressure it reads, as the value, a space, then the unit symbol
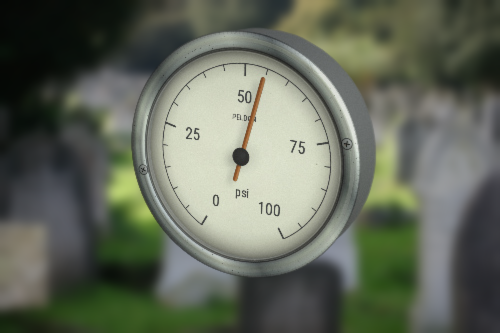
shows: 55 psi
